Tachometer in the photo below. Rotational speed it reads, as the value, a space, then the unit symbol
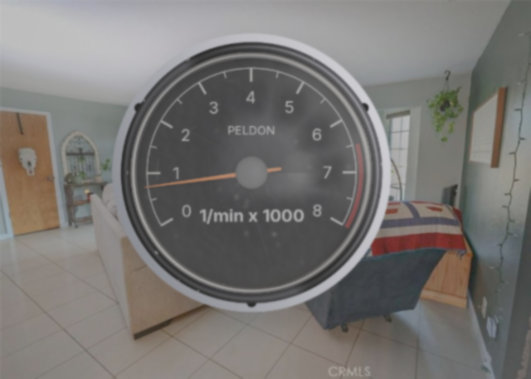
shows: 750 rpm
